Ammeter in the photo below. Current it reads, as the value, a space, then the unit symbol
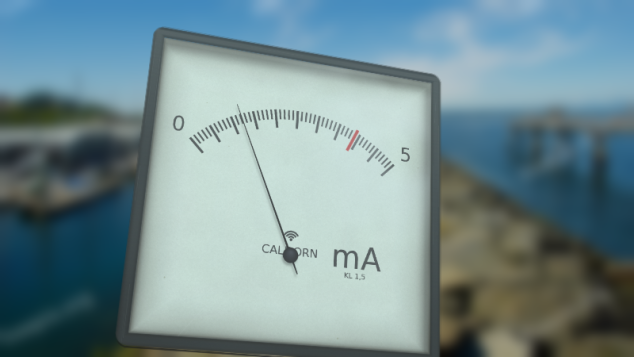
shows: 1.2 mA
